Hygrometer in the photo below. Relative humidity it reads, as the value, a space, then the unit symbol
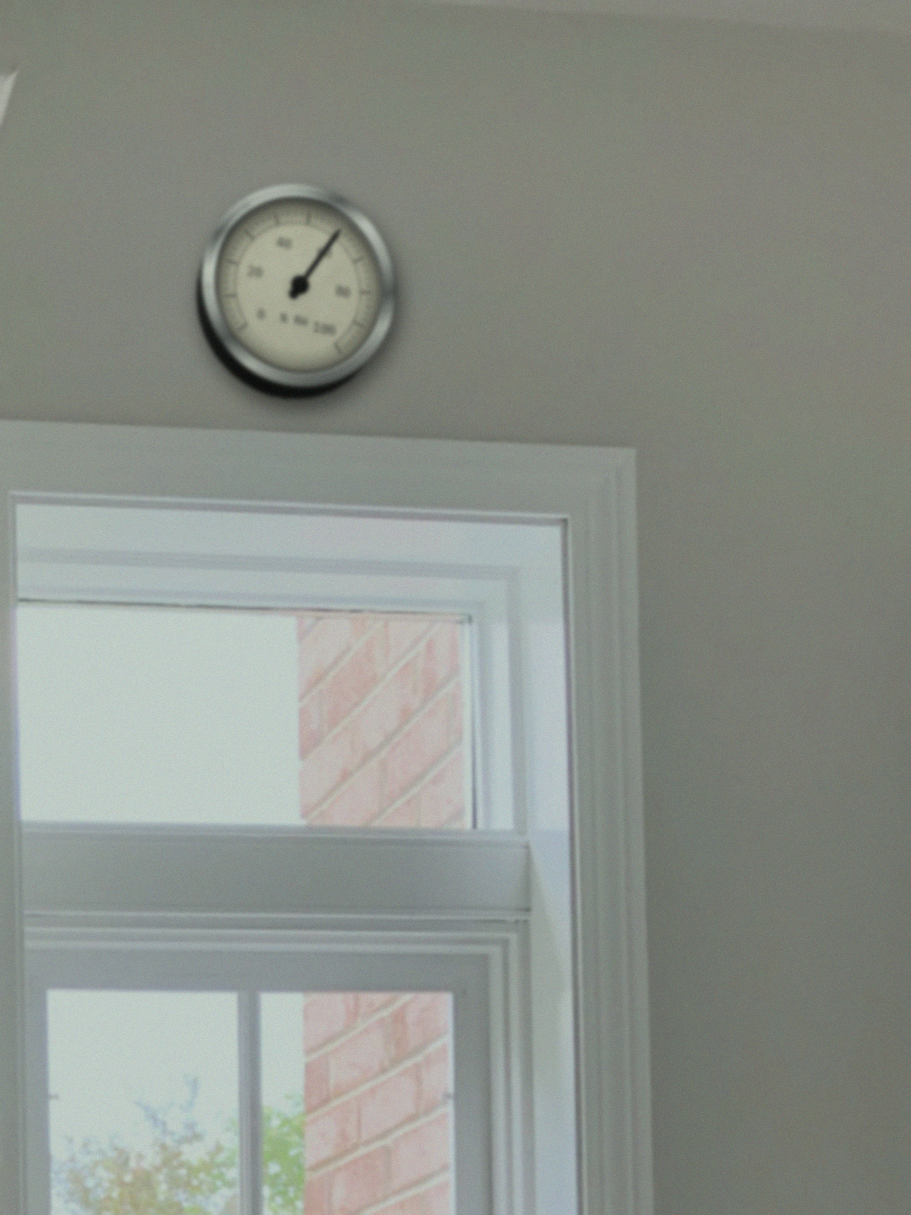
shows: 60 %
